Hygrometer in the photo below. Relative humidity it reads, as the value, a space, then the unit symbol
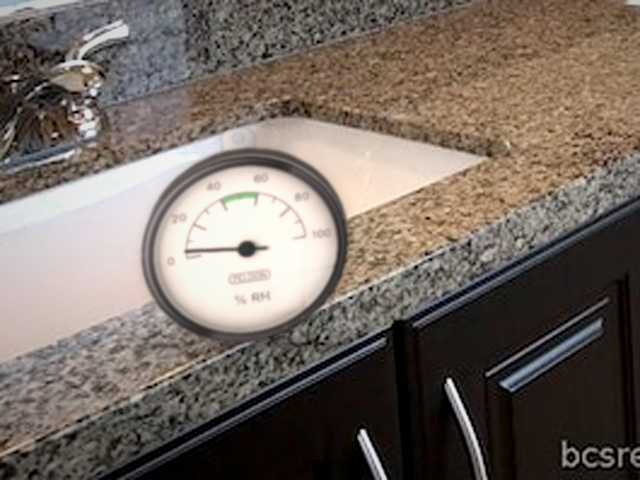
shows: 5 %
